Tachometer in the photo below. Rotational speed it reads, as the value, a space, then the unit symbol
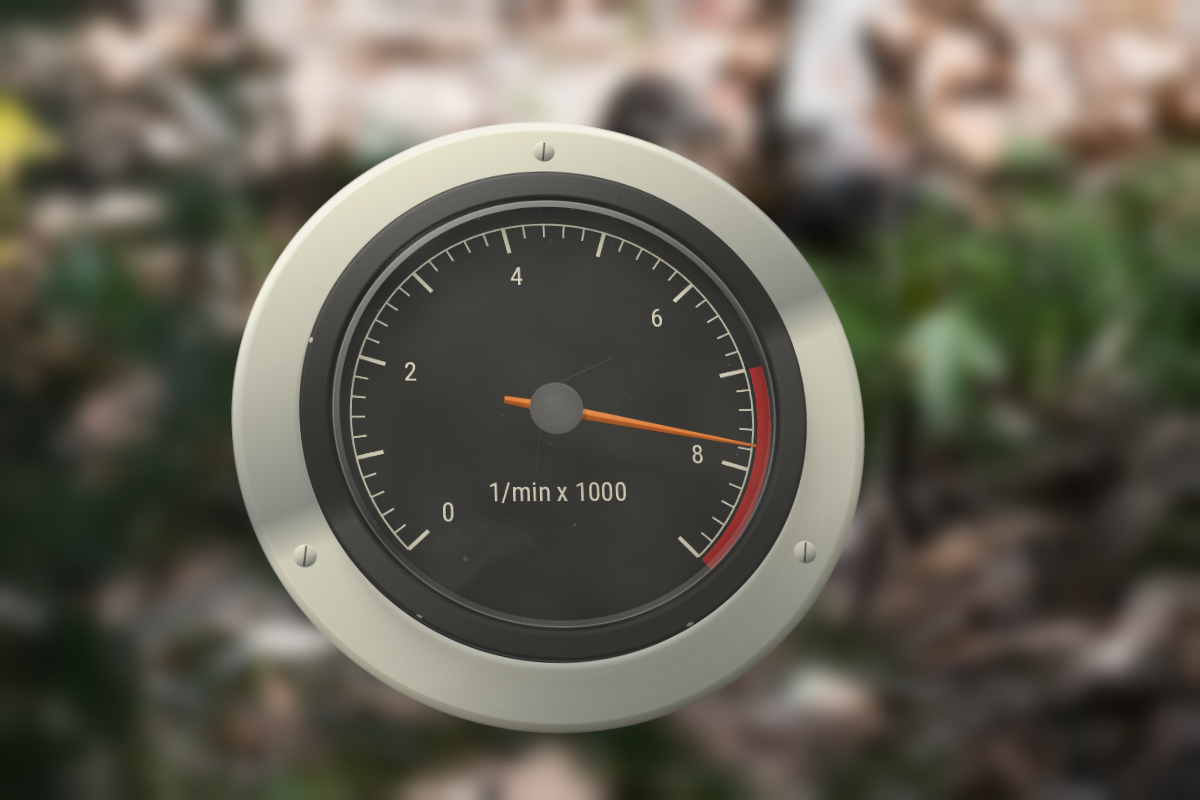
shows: 7800 rpm
